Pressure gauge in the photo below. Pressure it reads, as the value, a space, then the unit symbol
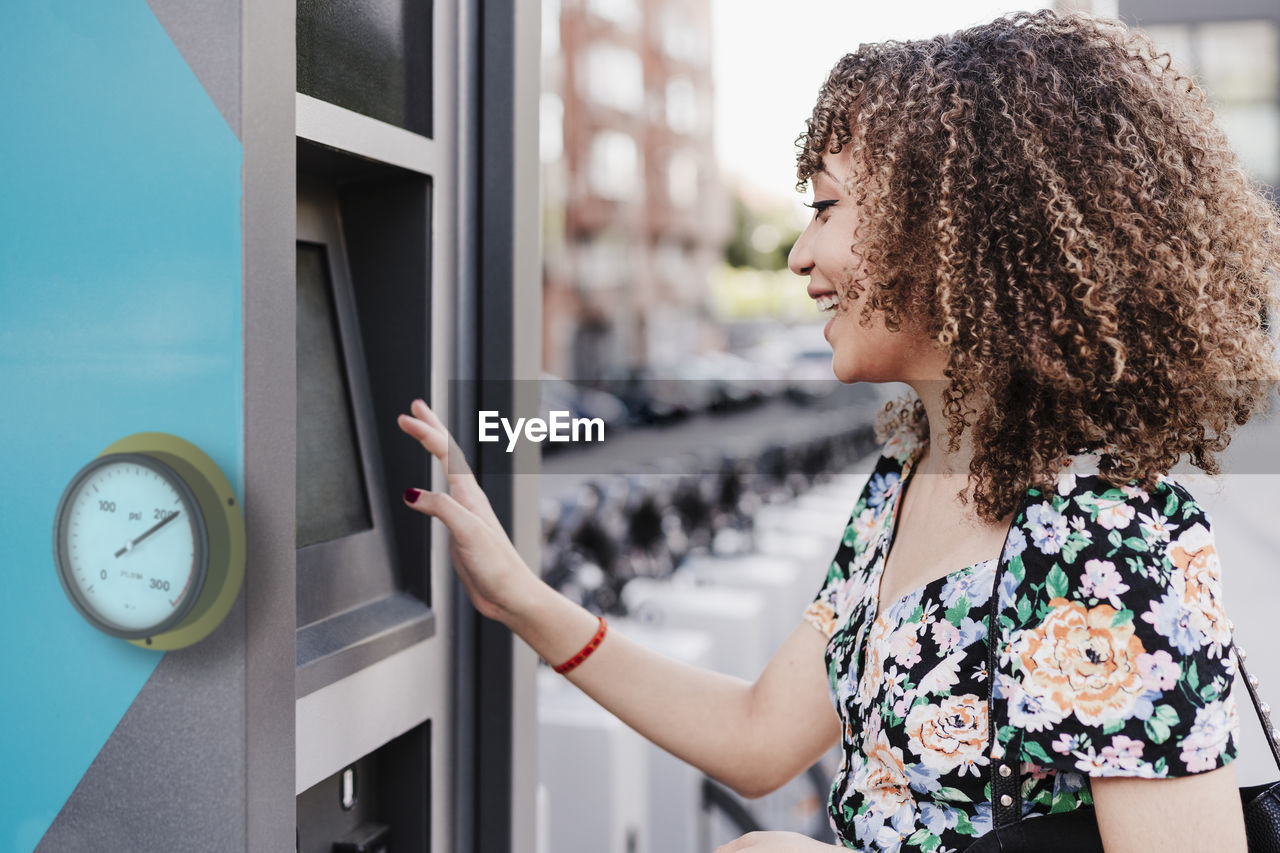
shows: 210 psi
